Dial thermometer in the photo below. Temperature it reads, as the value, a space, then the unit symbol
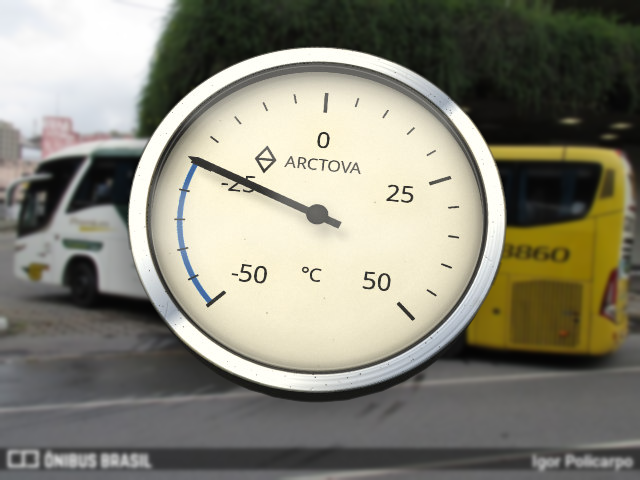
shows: -25 °C
